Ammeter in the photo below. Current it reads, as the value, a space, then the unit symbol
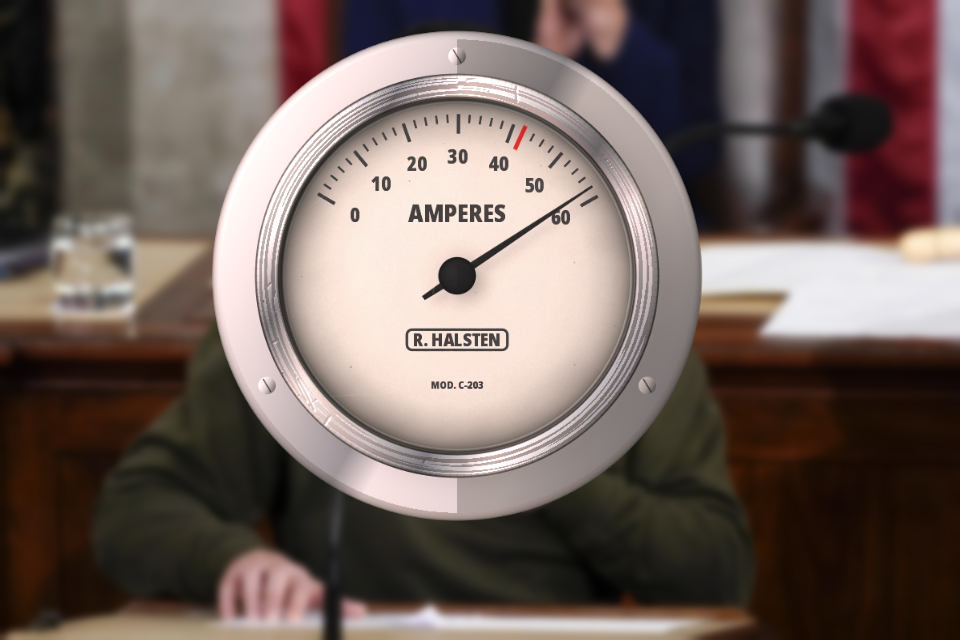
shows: 58 A
